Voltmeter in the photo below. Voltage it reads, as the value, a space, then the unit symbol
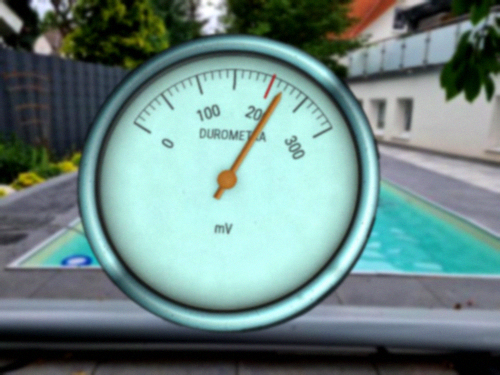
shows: 220 mV
